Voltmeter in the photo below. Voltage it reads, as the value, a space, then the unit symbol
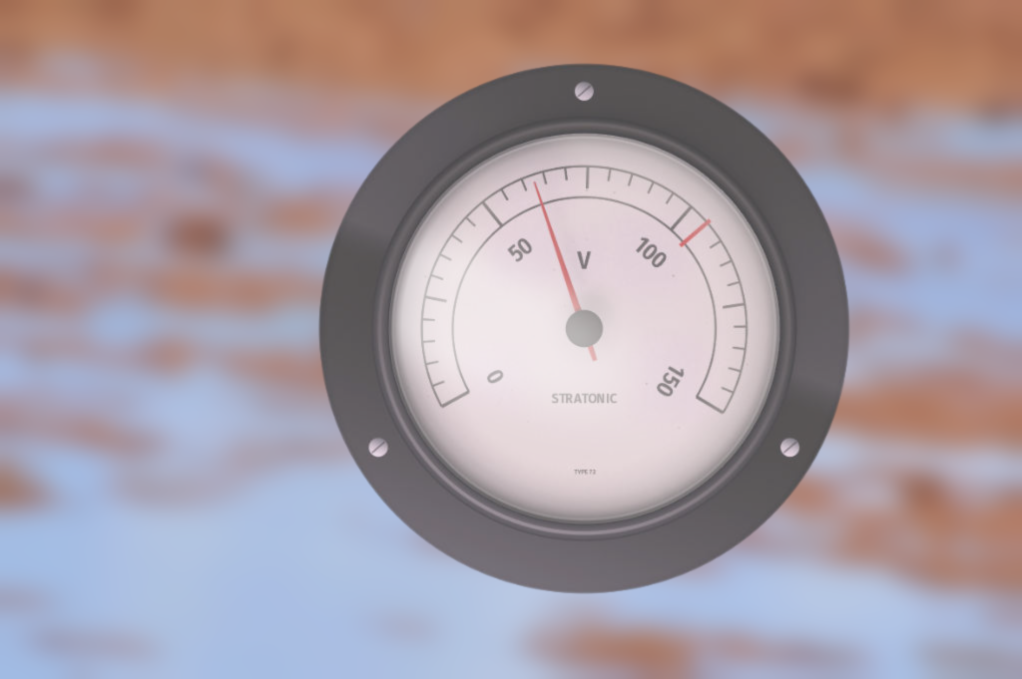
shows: 62.5 V
